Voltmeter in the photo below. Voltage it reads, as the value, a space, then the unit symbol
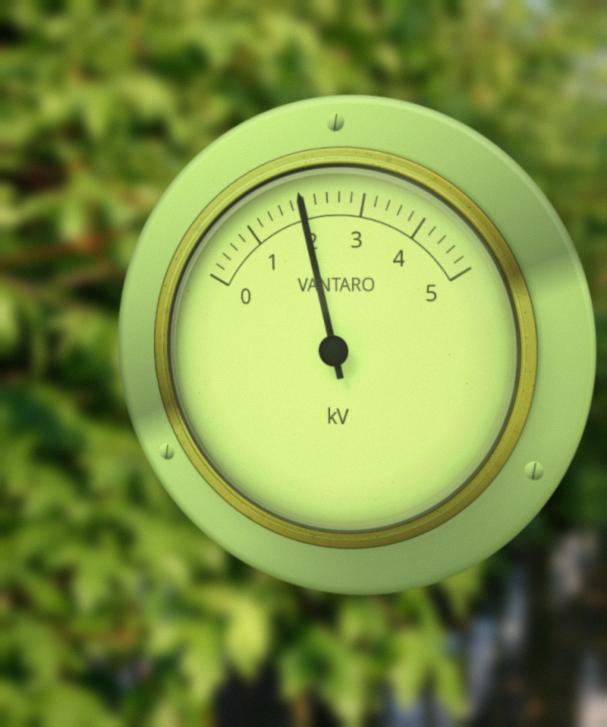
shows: 2 kV
